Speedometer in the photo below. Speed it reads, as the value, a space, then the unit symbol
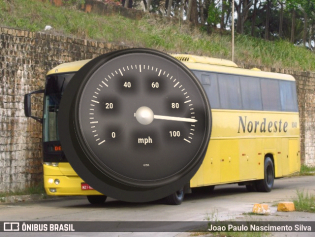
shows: 90 mph
